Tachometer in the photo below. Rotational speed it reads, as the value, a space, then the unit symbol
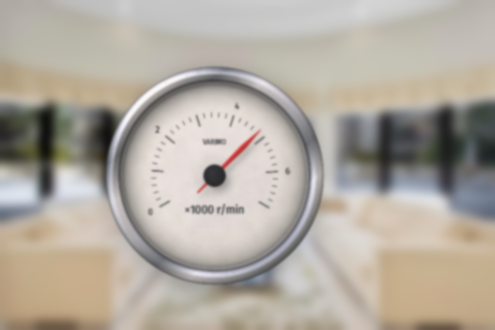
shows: 4800 rpm
